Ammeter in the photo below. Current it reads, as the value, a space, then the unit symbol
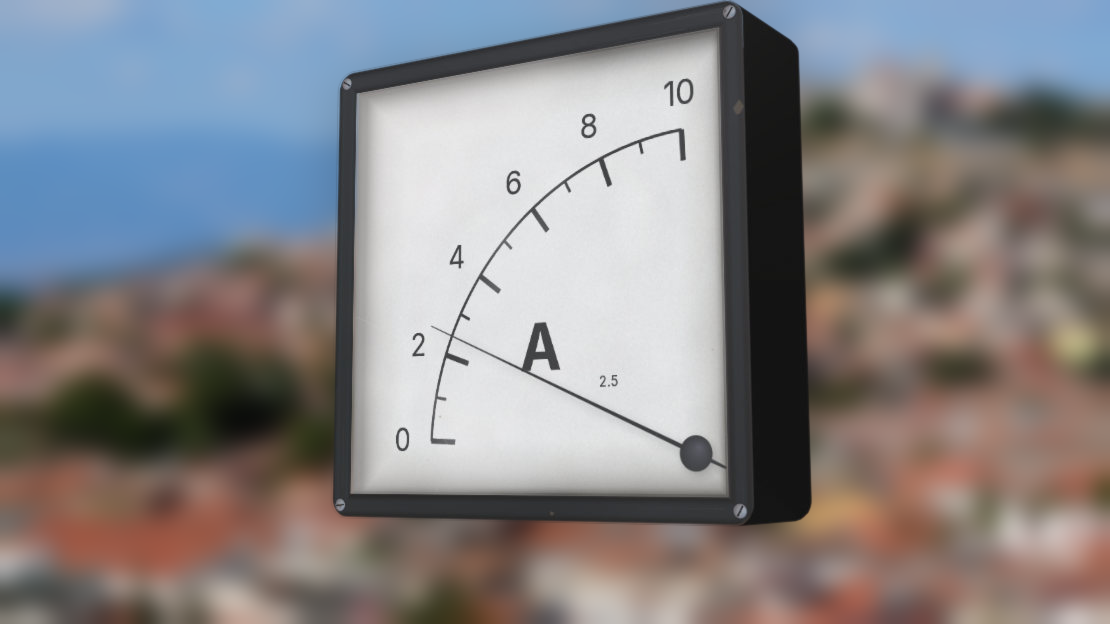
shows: 2.5 A
